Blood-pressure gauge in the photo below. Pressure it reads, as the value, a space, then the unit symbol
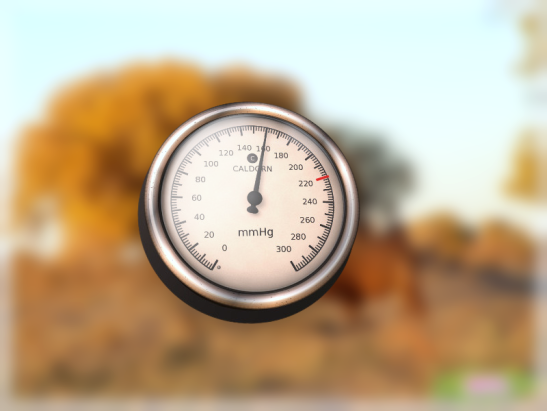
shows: 160 mmHg
